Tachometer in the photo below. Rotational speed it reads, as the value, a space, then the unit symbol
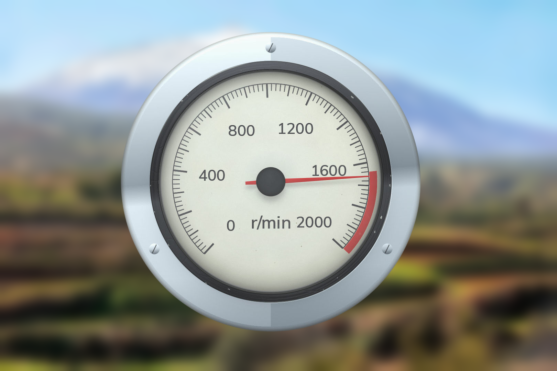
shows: 1660 rpm
